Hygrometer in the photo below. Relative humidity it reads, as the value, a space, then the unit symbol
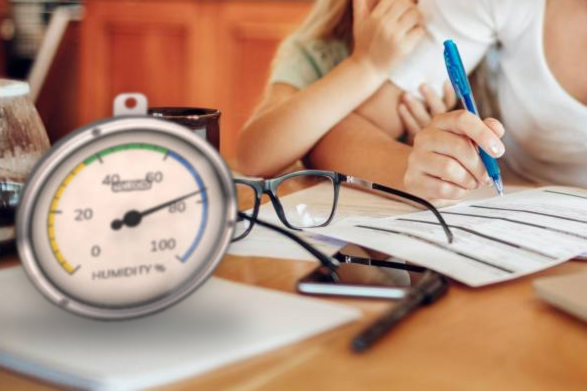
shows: 76 %
